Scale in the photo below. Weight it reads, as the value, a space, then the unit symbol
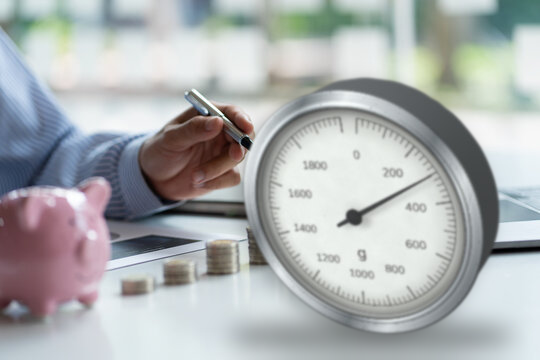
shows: 300 g
